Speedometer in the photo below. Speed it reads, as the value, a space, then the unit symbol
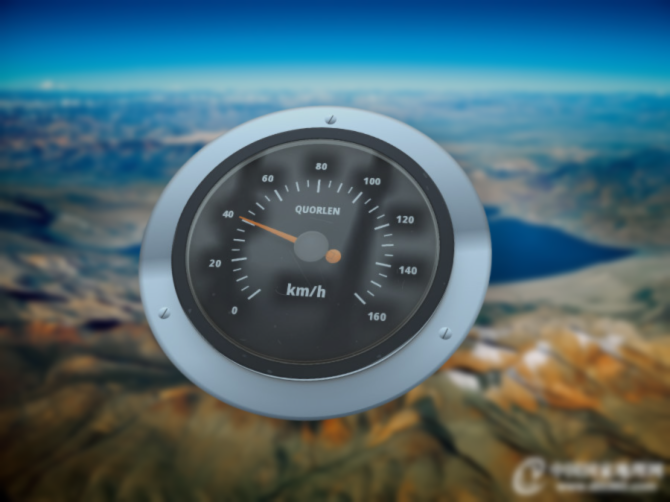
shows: 40 km/h
